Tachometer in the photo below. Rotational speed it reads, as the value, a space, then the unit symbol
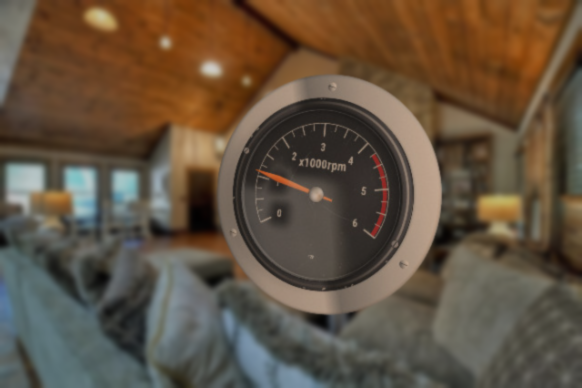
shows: 1125 rpm
